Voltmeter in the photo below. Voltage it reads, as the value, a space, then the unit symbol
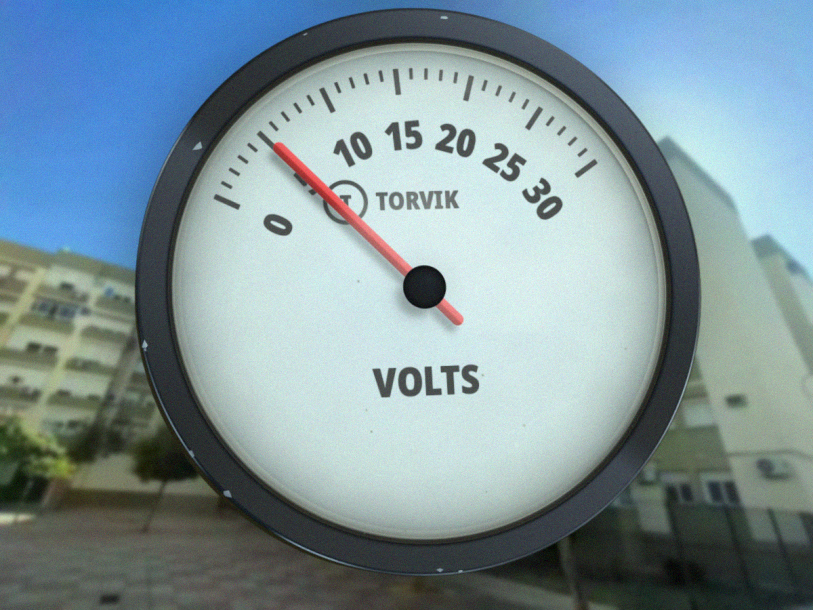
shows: 5 V
